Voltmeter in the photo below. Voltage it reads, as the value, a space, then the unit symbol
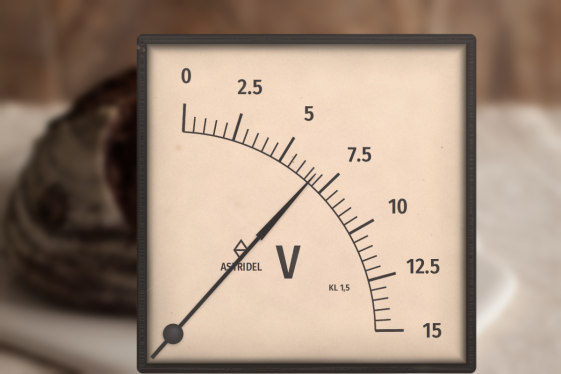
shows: 6.75 V
